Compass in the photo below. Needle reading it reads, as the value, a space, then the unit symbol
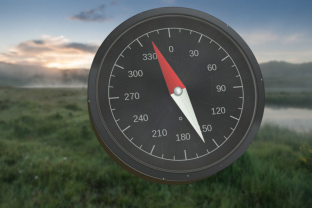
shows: 340 °
